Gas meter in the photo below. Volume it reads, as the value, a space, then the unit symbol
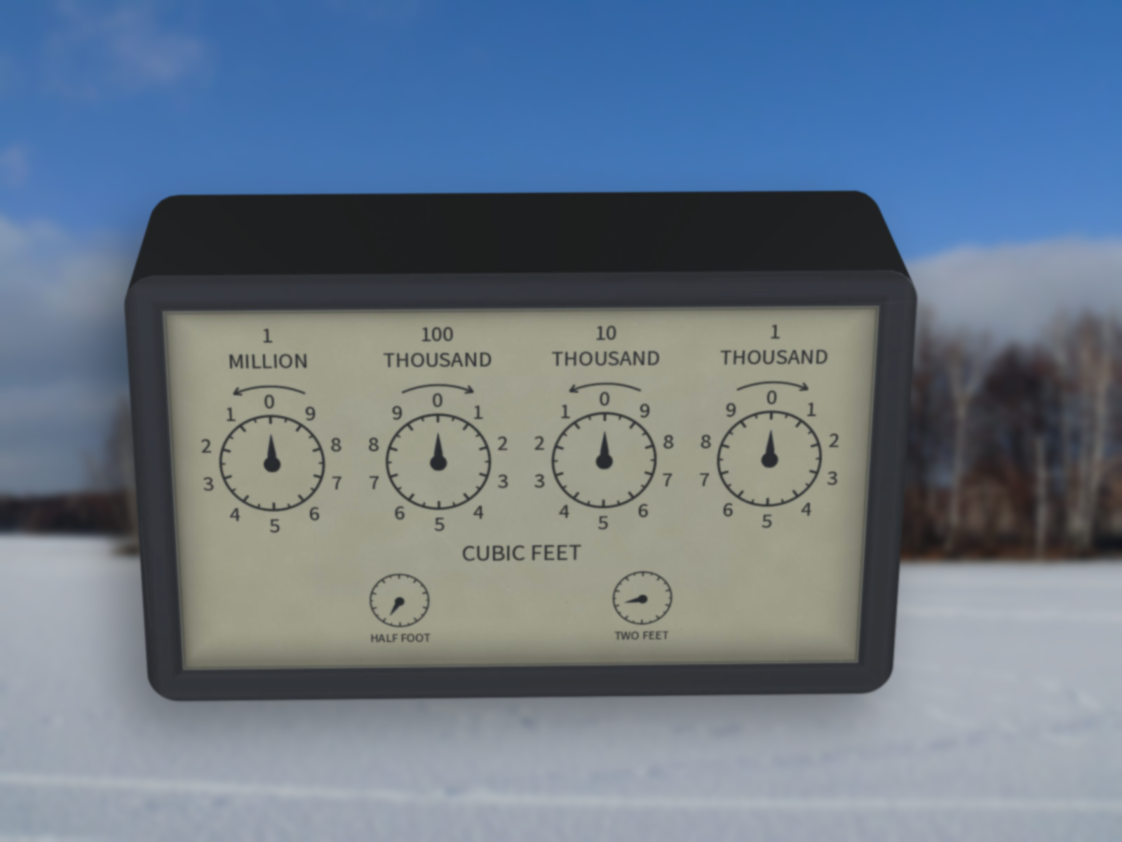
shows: 0 ft³
